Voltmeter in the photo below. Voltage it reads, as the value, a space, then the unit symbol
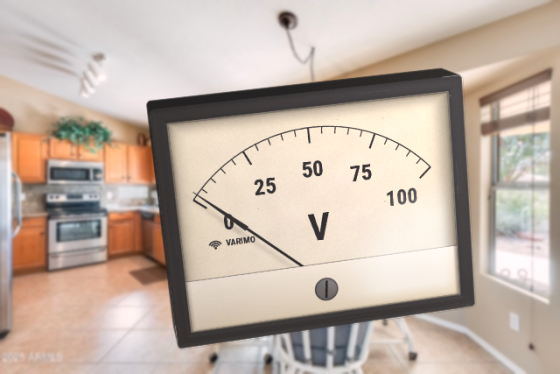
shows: 2.5 V
